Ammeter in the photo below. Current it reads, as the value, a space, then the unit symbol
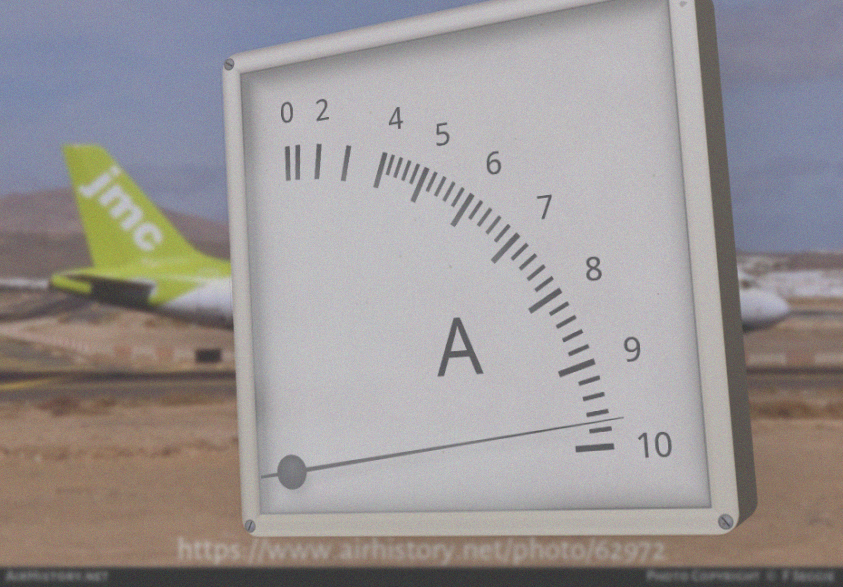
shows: 9.7 A
